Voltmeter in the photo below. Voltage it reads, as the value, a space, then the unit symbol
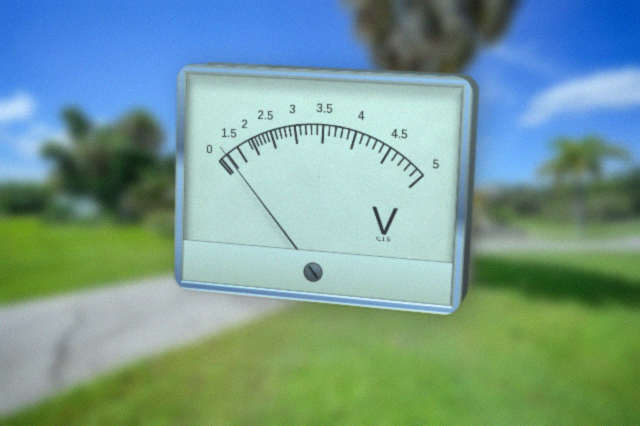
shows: 1 V
